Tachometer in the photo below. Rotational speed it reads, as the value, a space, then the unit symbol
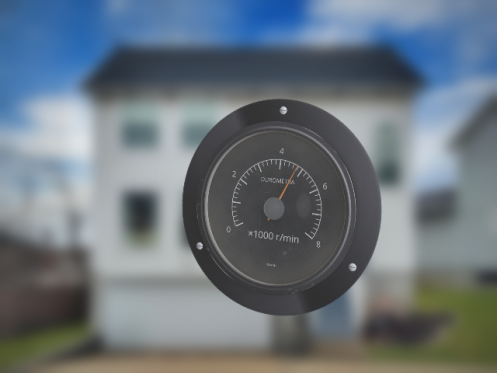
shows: 4800 rpm
